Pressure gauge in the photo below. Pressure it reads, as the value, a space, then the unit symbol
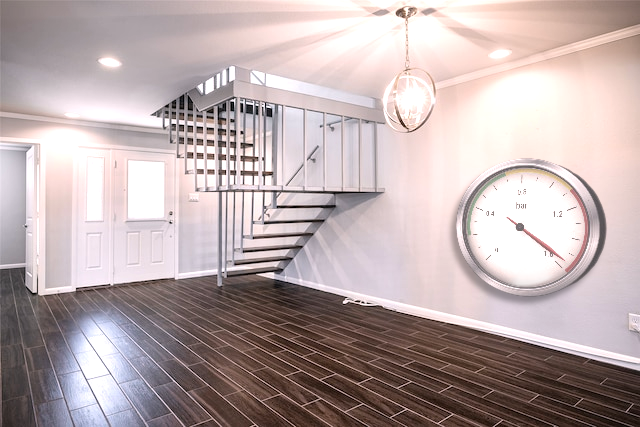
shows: 1.55 bar
